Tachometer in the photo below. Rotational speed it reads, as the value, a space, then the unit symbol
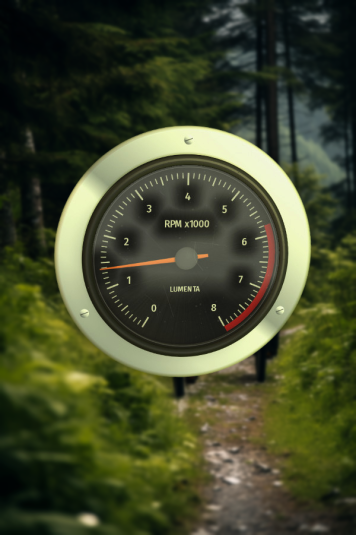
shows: 1400 rpm
